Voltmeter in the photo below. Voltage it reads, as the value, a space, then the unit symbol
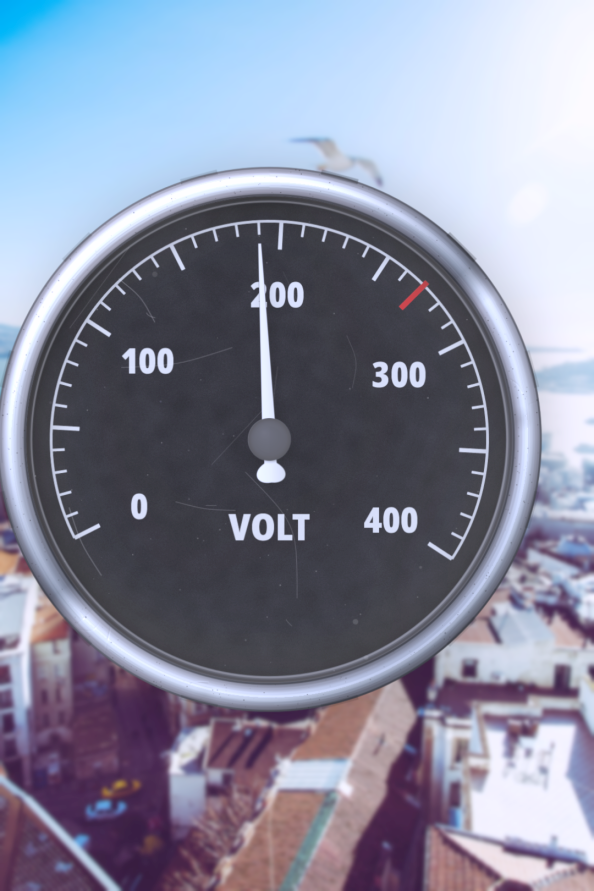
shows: 190 V
